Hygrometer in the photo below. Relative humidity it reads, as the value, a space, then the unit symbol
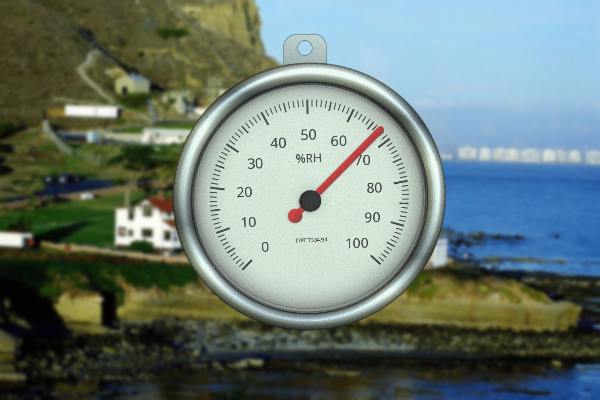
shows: 67 %
